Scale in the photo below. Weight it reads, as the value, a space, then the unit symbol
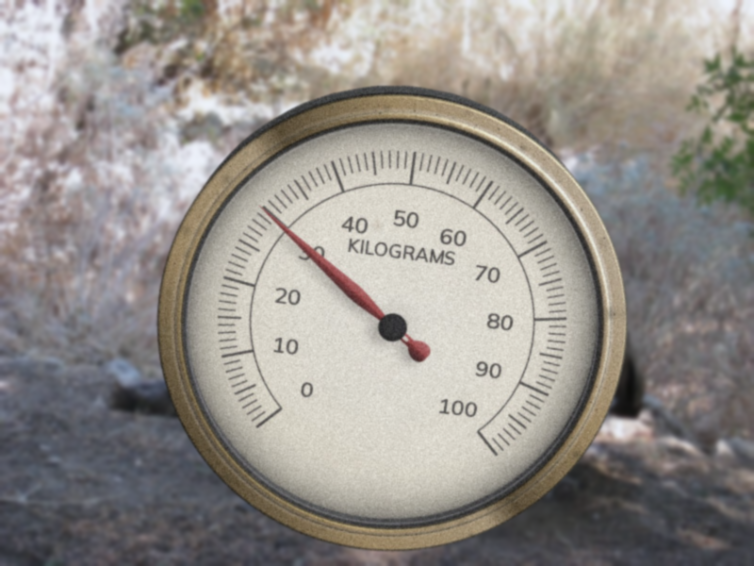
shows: 30 kg
